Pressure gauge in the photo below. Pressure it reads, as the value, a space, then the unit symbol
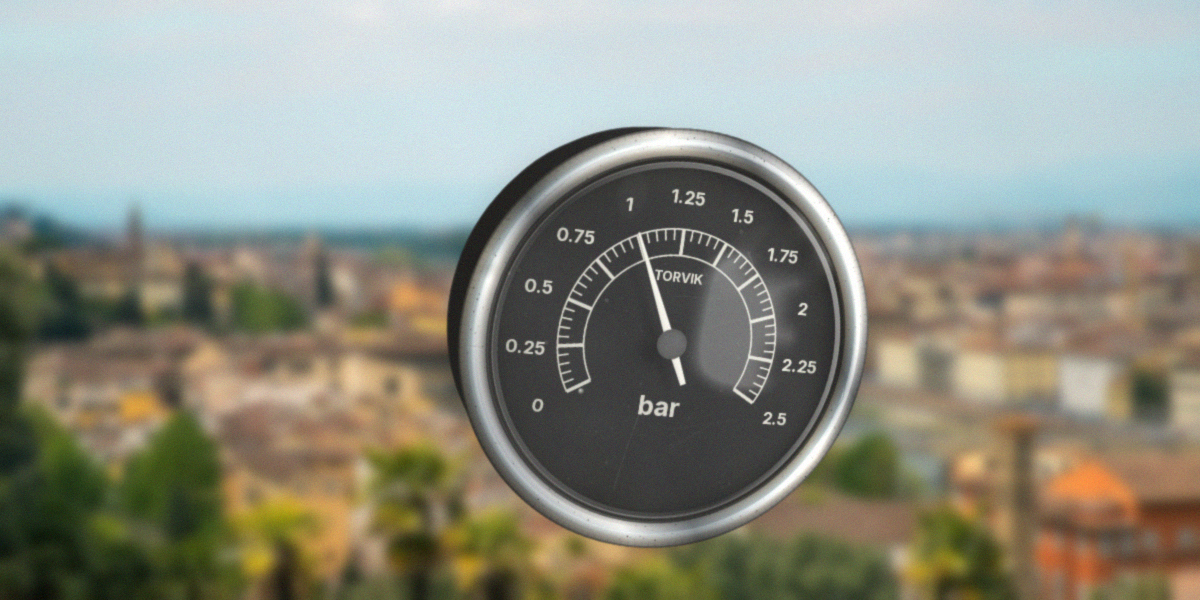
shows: 1 bar
